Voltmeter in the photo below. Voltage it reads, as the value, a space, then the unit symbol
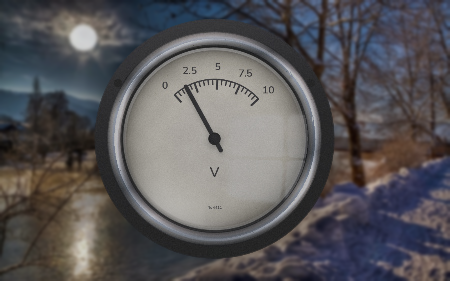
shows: 1.5 V
